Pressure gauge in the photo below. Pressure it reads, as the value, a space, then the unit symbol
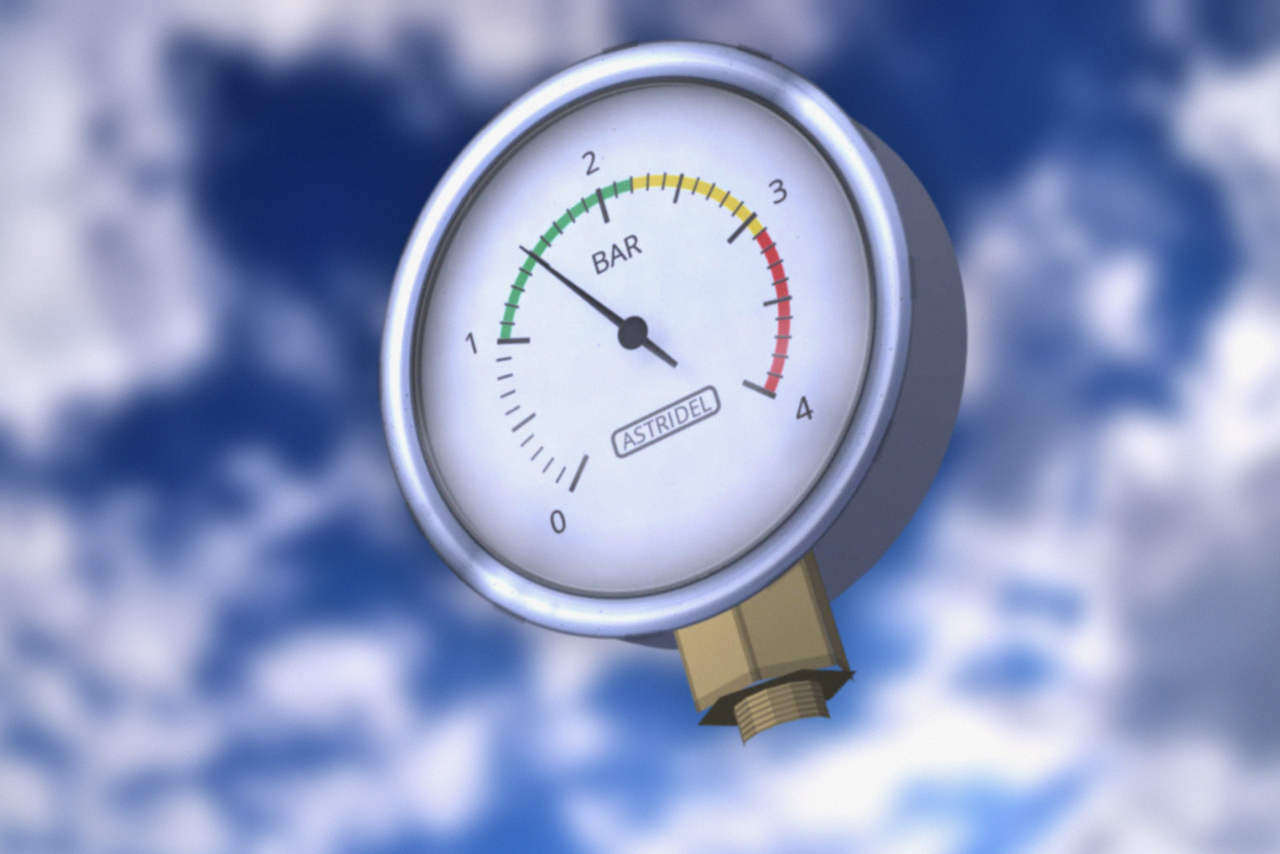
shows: 1.5 bar
